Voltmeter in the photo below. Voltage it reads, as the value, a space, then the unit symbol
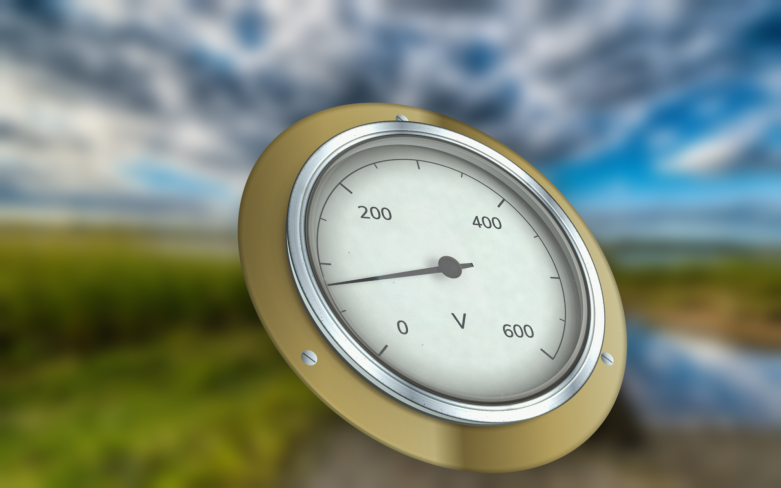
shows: 75 V
